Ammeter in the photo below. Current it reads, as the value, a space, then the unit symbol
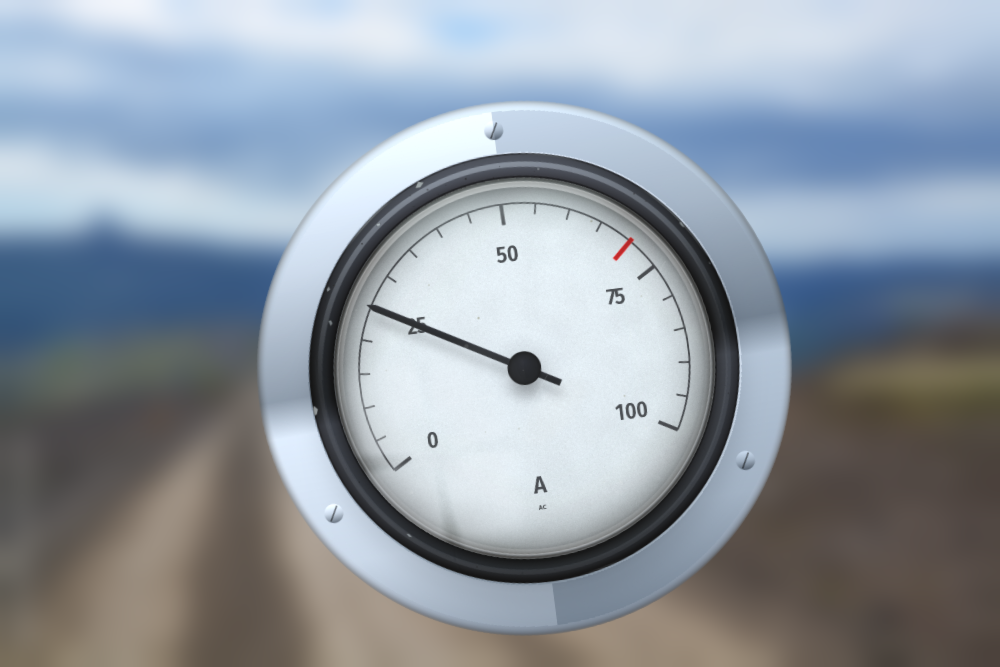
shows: 25 A
